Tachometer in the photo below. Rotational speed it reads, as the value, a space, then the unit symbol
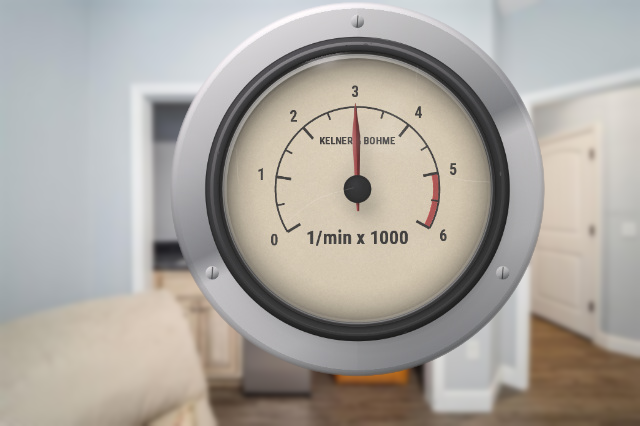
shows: 3000 rpm
